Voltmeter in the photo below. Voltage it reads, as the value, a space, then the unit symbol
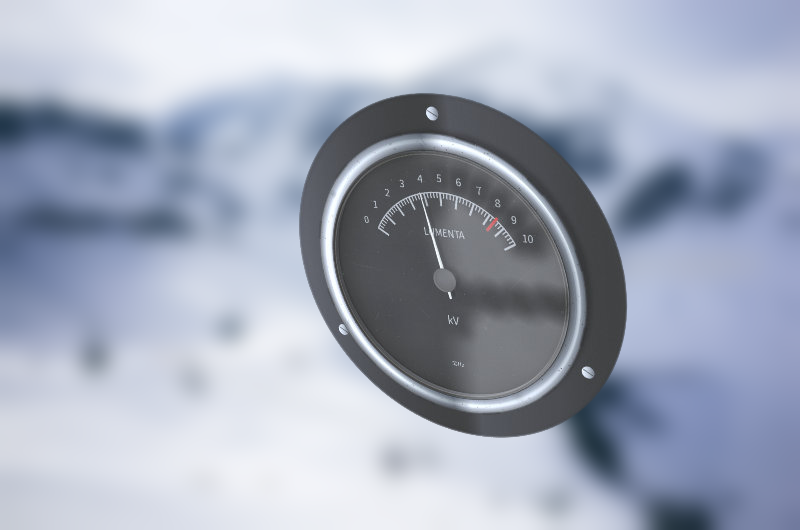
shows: 4 kV
